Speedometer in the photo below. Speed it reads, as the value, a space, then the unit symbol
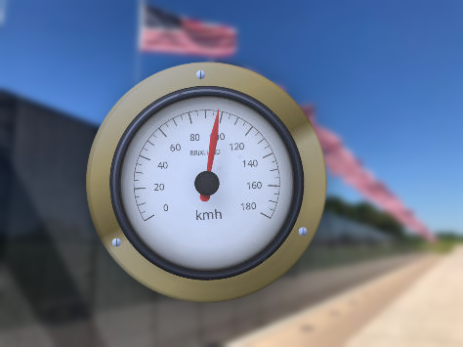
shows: 97.5 km/h
